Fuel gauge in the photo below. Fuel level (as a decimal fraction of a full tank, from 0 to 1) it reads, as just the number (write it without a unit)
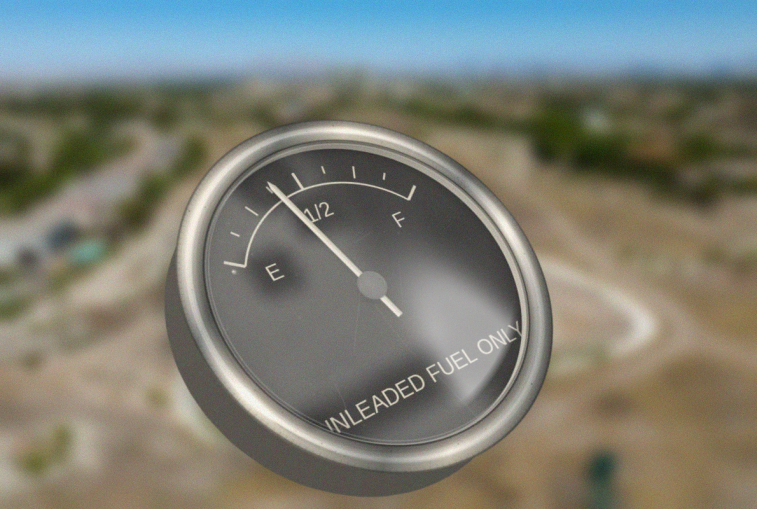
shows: 0.375
